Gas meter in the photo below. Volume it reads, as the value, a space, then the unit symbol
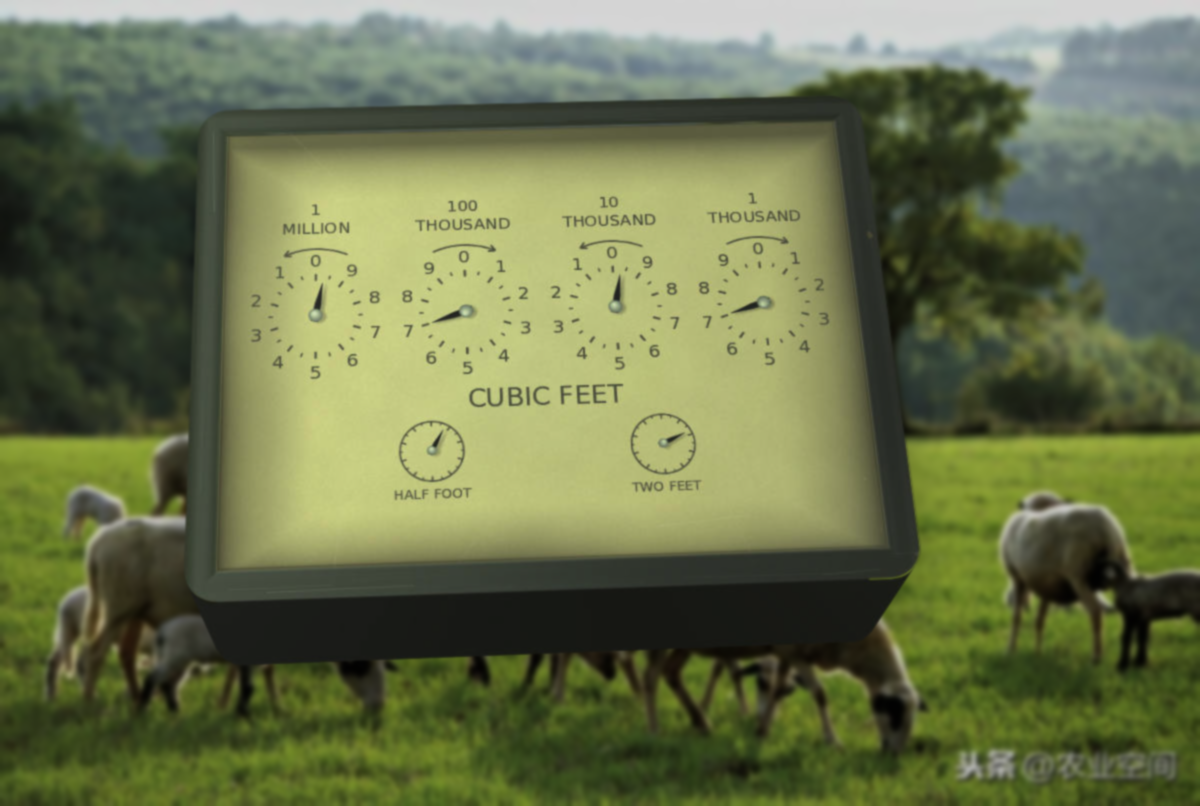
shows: 969700 ft³
